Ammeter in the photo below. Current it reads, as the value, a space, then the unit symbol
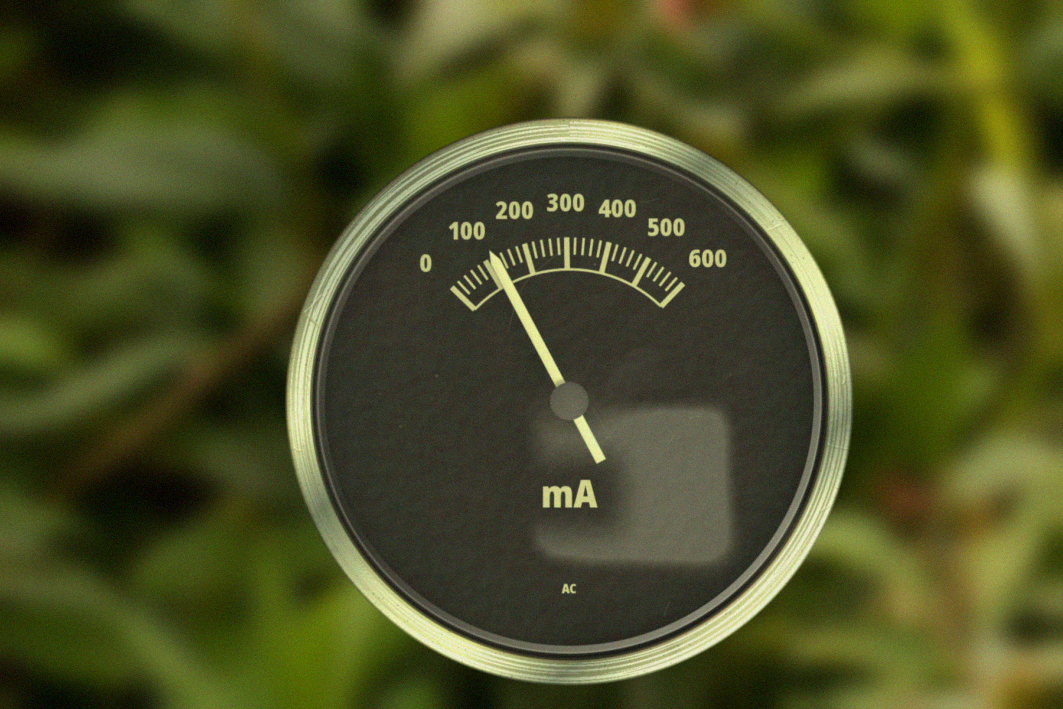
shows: 120 mA
